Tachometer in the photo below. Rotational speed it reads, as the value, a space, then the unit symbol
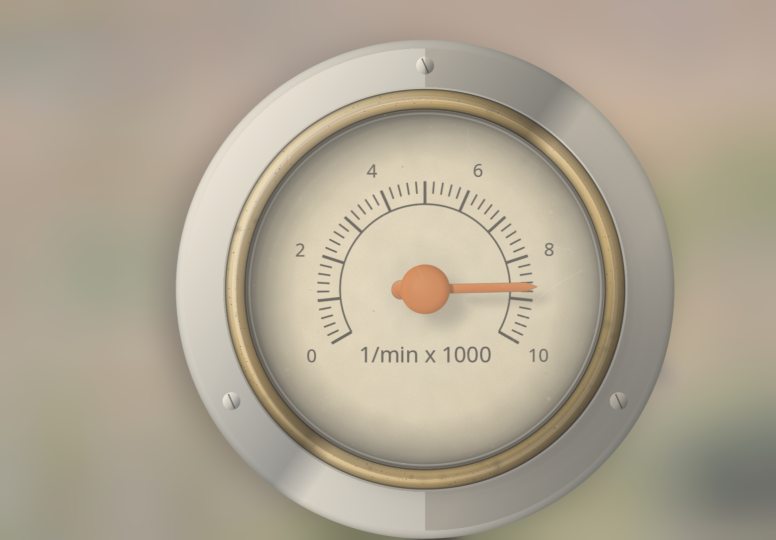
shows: 8700 rpm
